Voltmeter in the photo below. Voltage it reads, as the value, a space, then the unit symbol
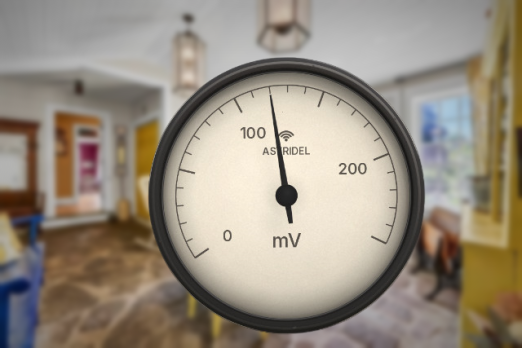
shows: 120 mV
